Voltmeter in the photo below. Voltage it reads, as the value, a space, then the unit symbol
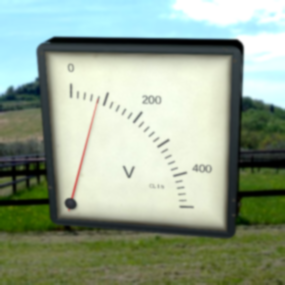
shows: 80 V
